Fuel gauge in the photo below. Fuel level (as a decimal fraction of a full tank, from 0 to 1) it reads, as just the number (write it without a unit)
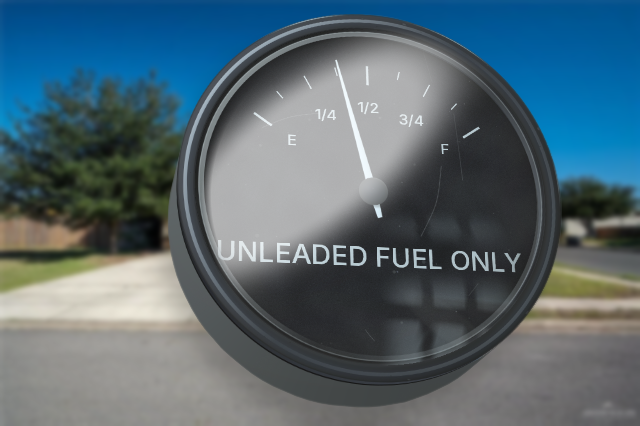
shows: 0.375
